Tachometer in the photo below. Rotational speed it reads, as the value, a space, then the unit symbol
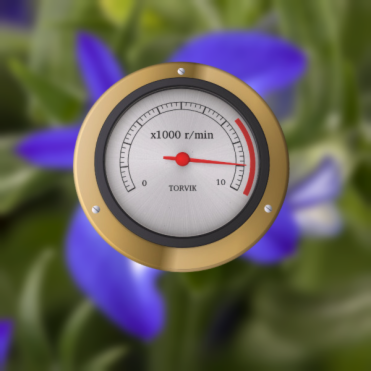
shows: 9000 rpm
